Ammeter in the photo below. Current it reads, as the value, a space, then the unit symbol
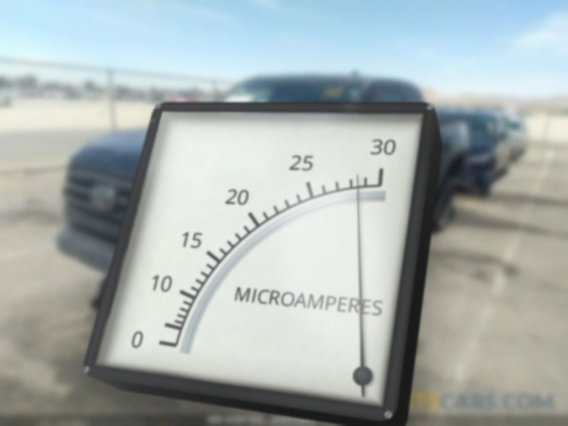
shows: 28.5 µA
